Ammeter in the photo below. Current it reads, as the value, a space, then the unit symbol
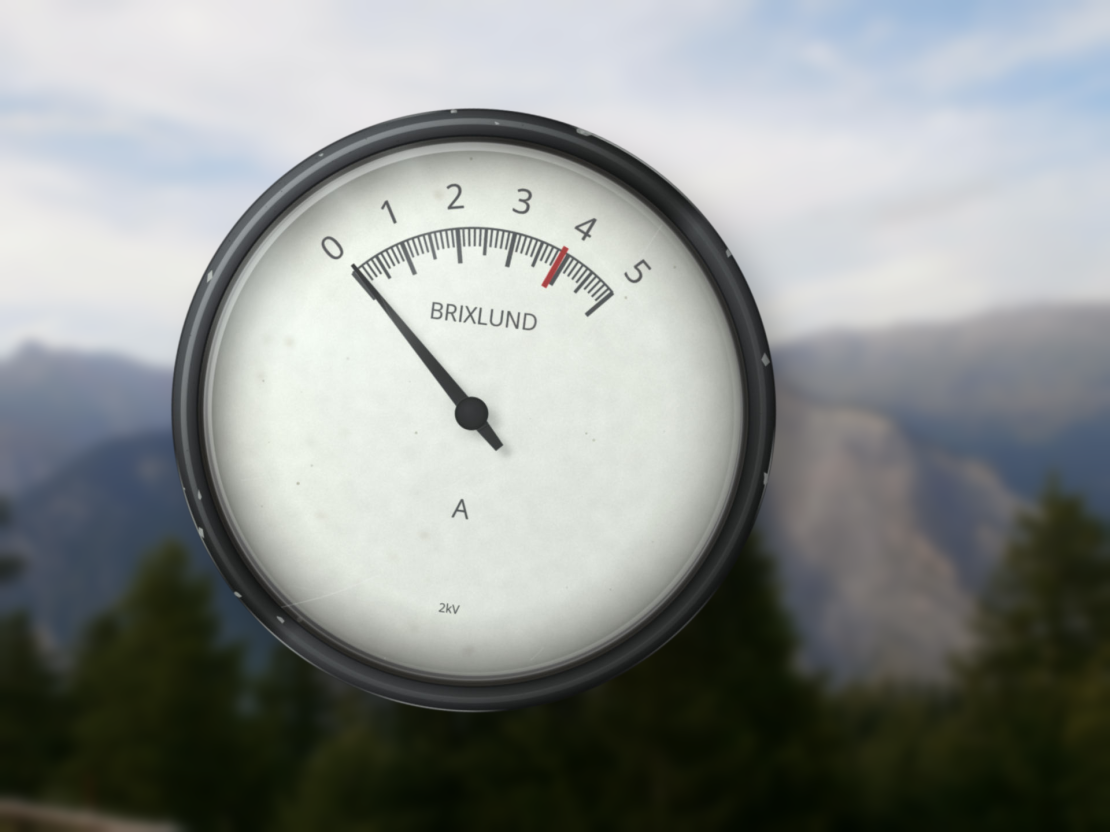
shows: 0.1 A
